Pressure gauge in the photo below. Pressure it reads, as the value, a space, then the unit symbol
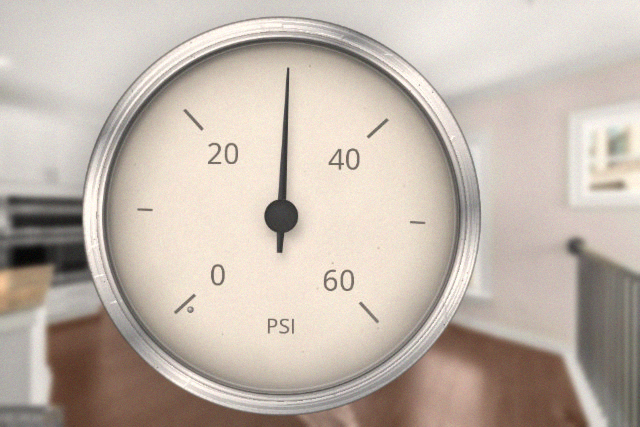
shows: 30 psi
